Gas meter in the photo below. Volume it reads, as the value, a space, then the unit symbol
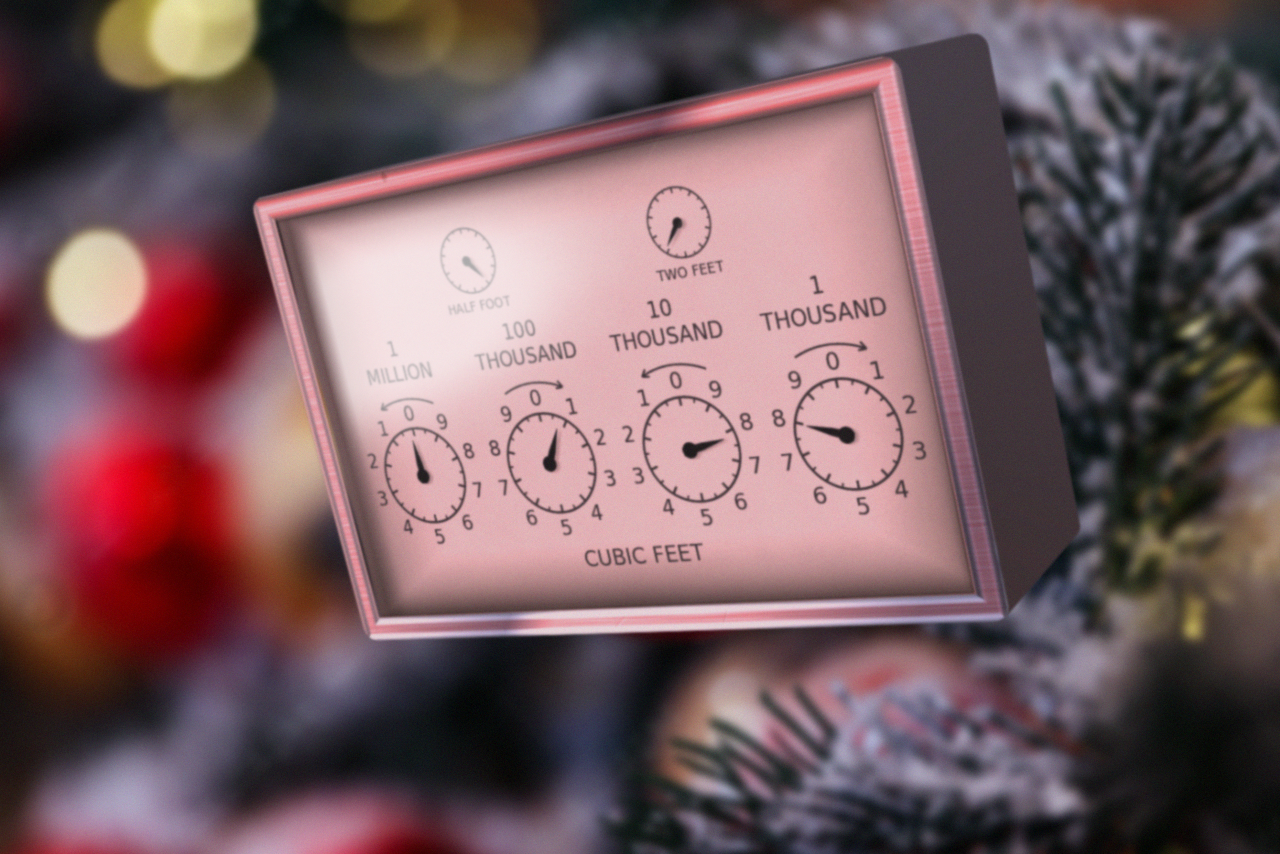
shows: 7800 ft³
